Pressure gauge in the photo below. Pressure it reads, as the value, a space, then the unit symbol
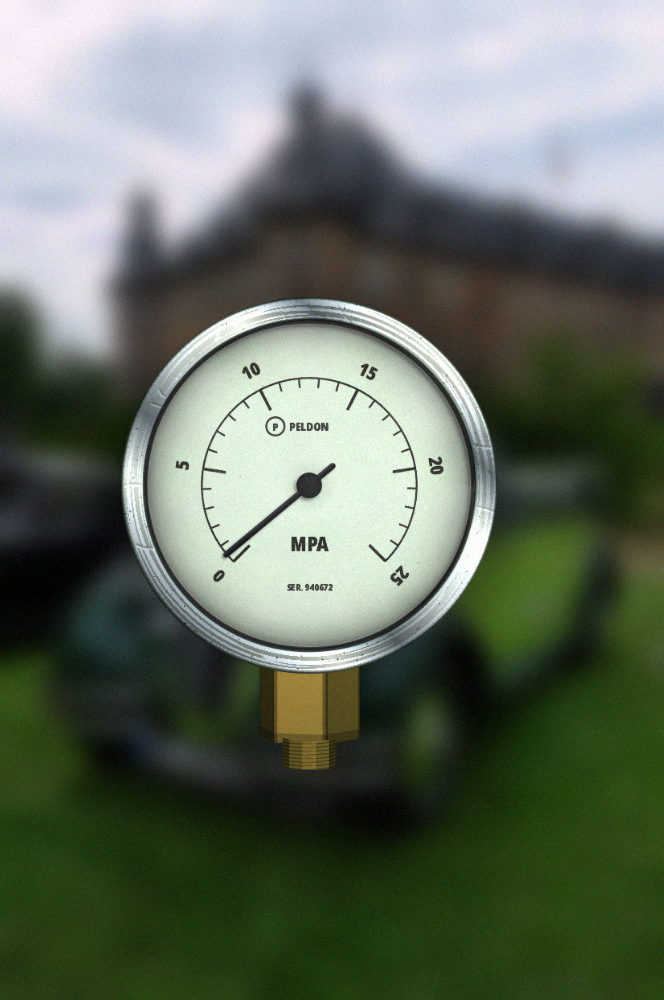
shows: 0.5 MPa
